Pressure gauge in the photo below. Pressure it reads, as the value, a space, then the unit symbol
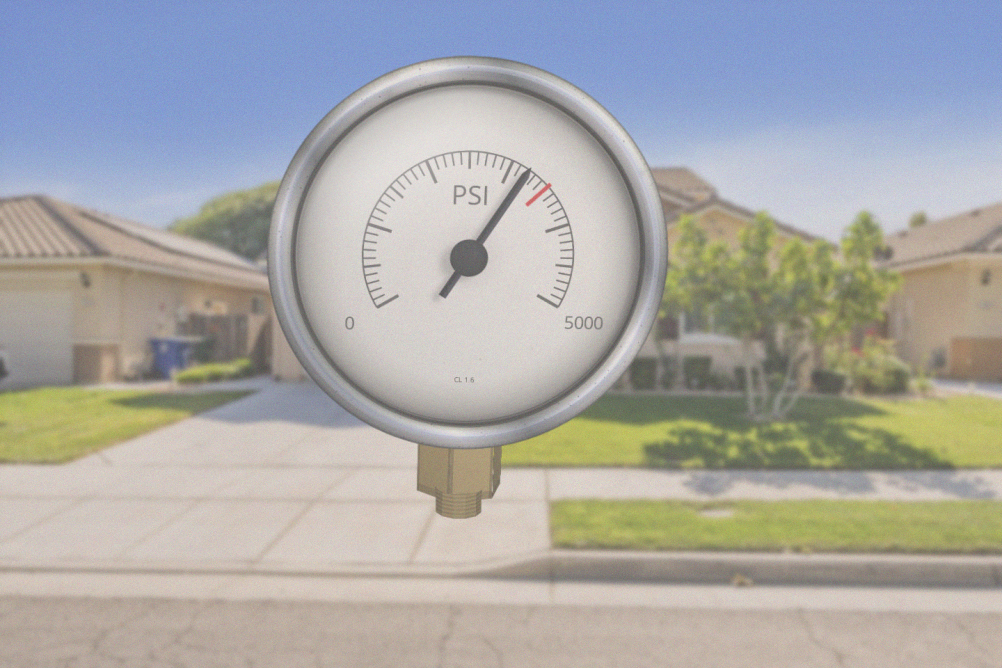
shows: 3200 psi
